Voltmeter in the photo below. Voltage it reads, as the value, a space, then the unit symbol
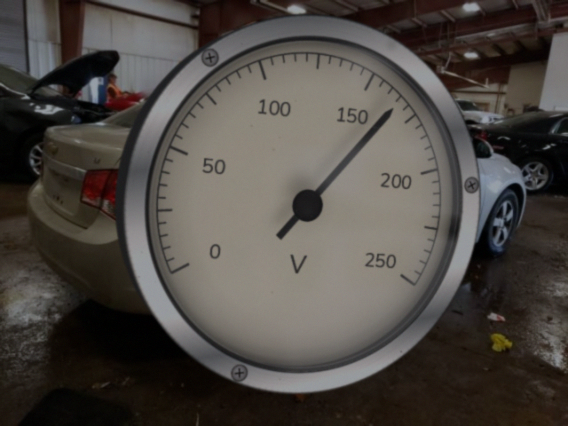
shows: 165 V
